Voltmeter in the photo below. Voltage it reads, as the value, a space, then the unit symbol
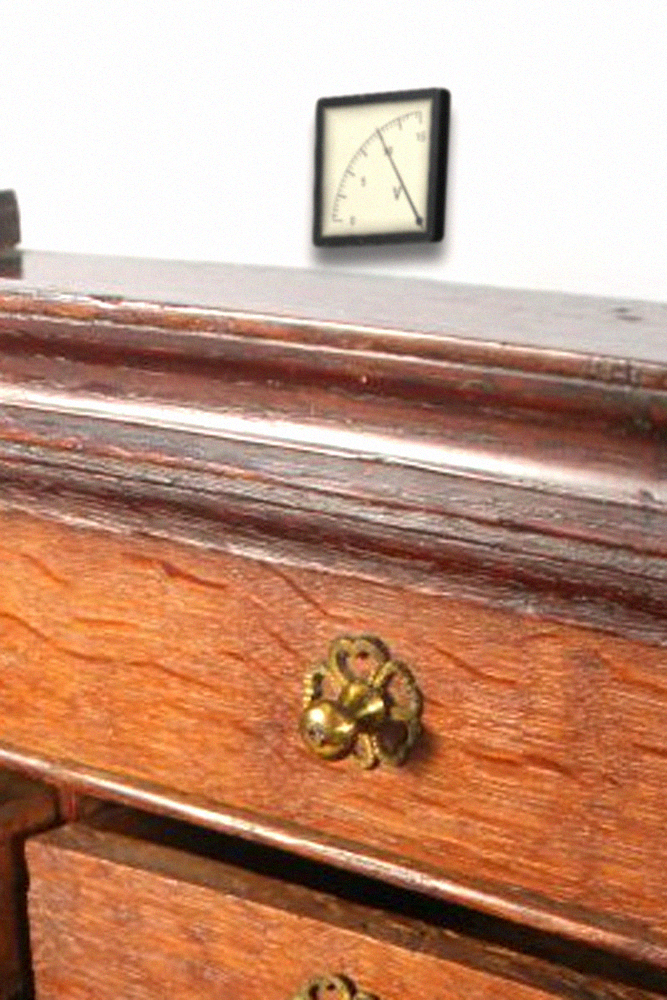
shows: 10 V
